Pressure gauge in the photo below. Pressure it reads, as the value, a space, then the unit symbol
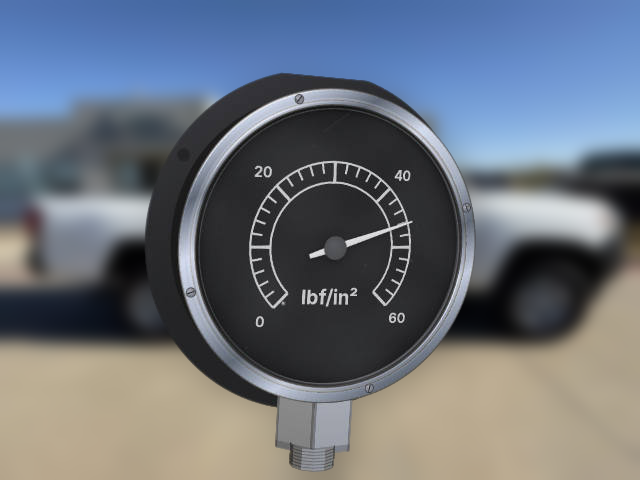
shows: 46 psi
